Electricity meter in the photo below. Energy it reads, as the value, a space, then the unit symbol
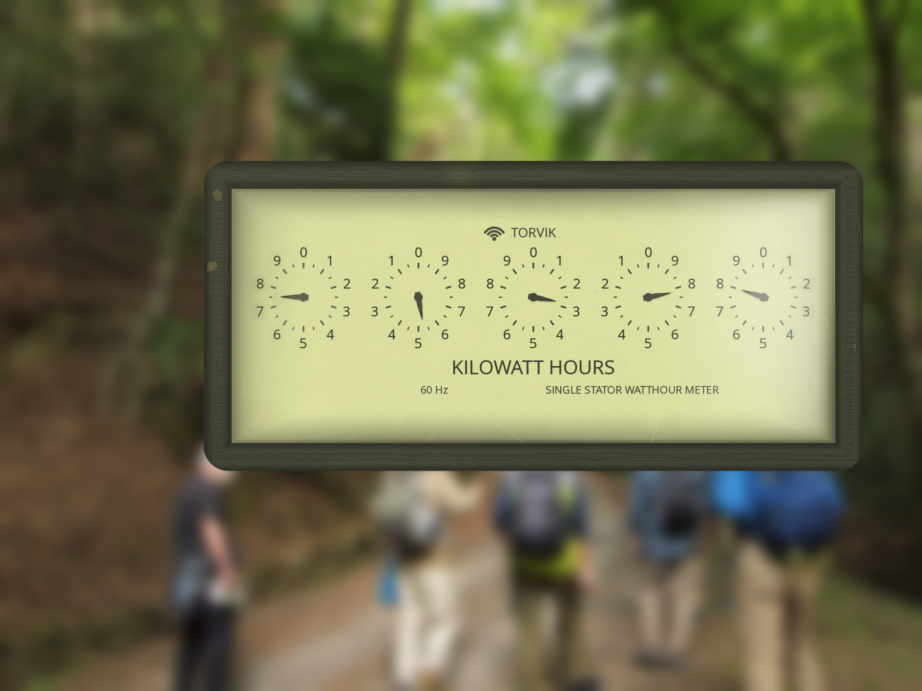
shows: 75278 kWh
